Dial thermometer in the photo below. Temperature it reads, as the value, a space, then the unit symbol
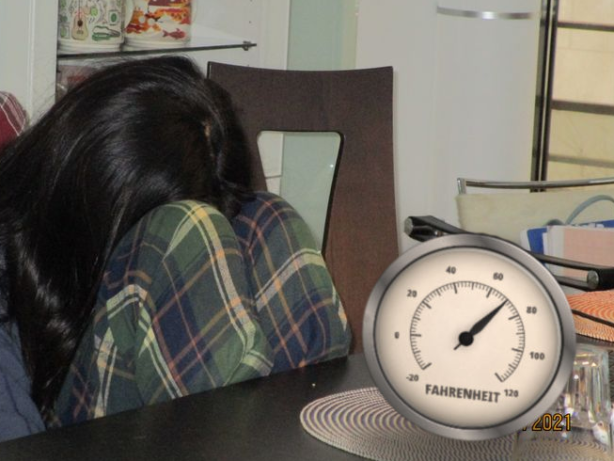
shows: 70 °F
